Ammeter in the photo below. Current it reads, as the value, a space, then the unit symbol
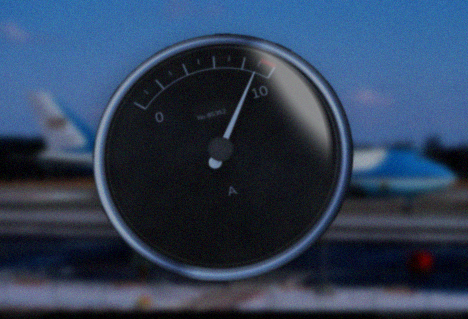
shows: 9 A
